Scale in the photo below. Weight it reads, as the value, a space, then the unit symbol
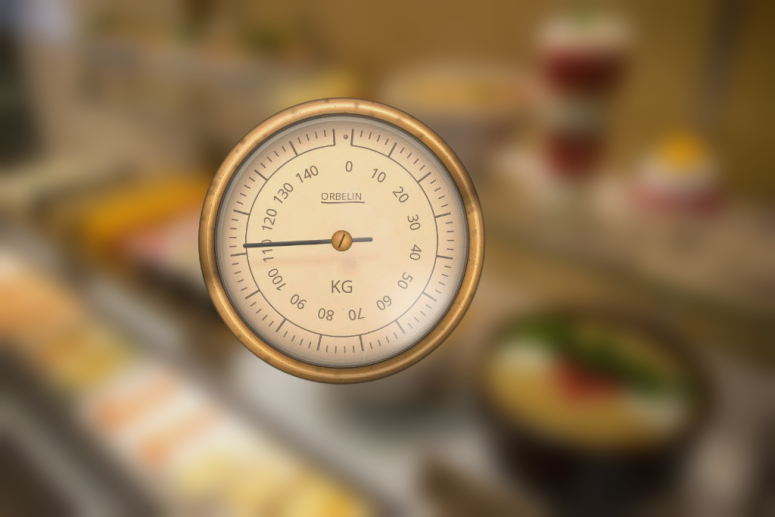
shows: 112 kg
